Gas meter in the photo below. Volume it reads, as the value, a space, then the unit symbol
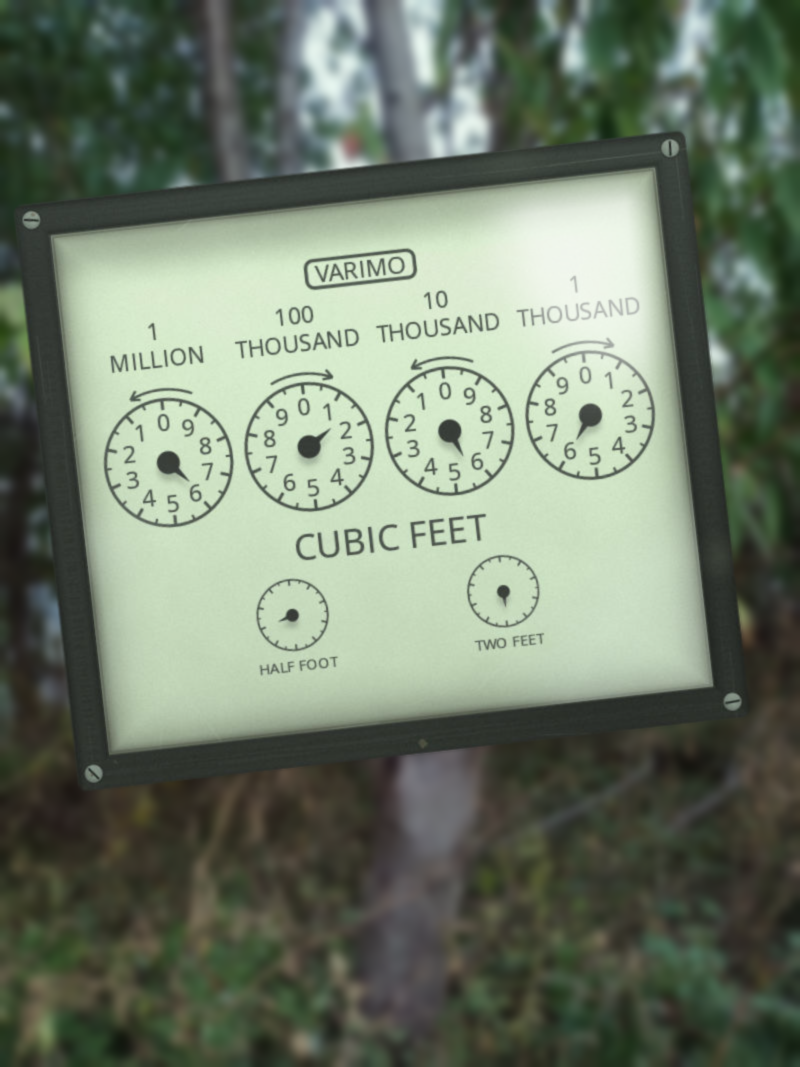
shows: 615600 ft³
